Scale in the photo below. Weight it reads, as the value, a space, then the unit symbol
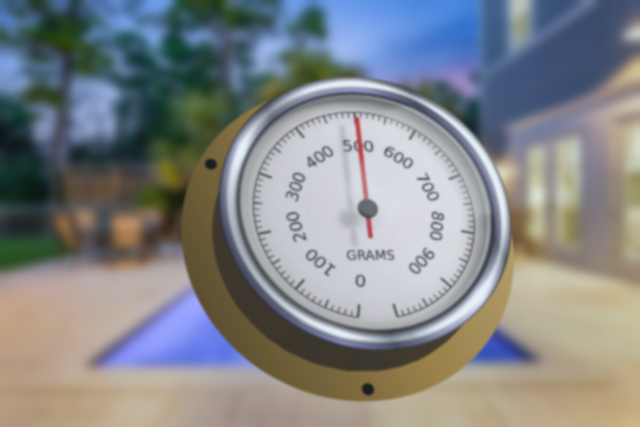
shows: 500 g
